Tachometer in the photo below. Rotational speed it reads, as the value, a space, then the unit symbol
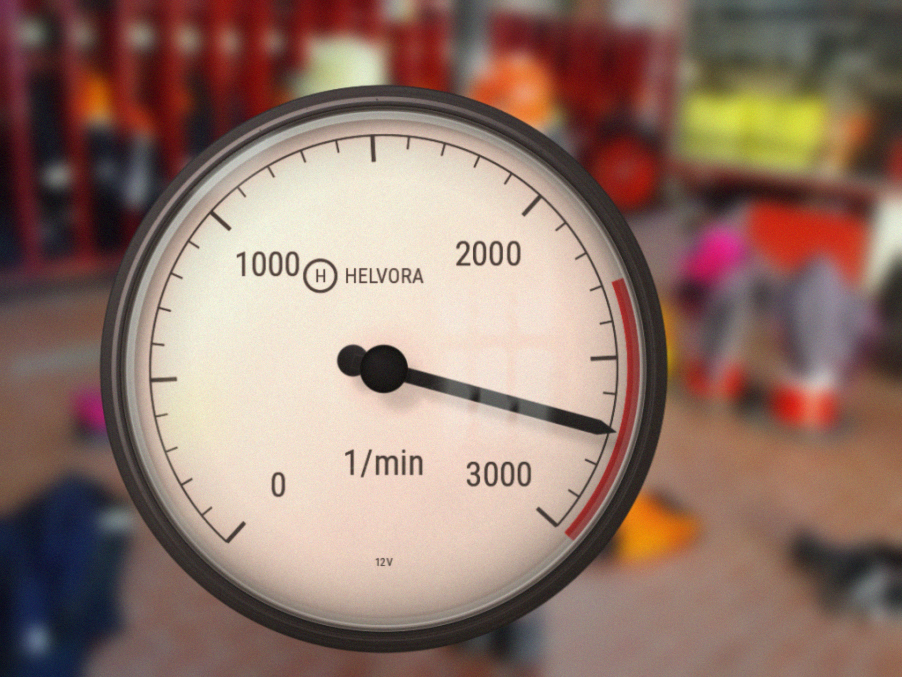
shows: 2700 rpm
